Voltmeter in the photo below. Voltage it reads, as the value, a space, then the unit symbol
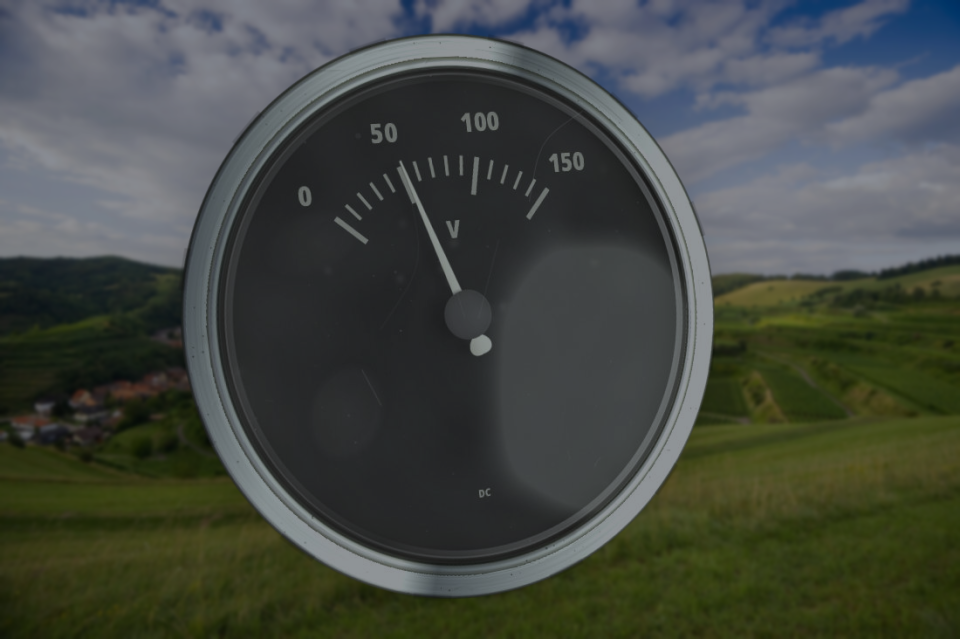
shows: 50 V
